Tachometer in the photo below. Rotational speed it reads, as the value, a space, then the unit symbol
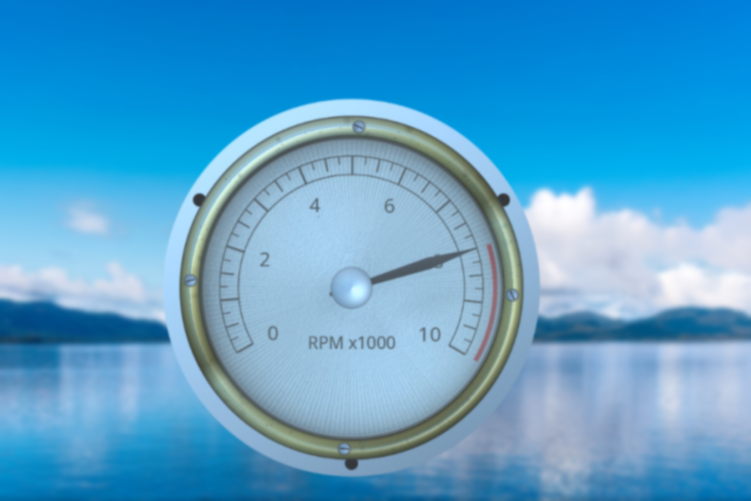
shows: 8000 rpm
